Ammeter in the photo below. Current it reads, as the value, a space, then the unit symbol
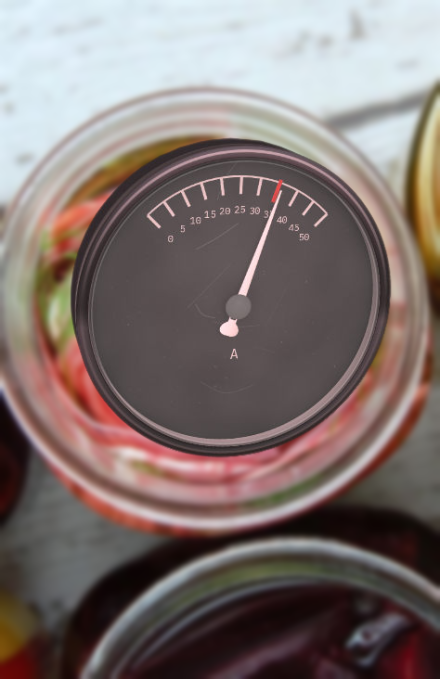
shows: 35 A
